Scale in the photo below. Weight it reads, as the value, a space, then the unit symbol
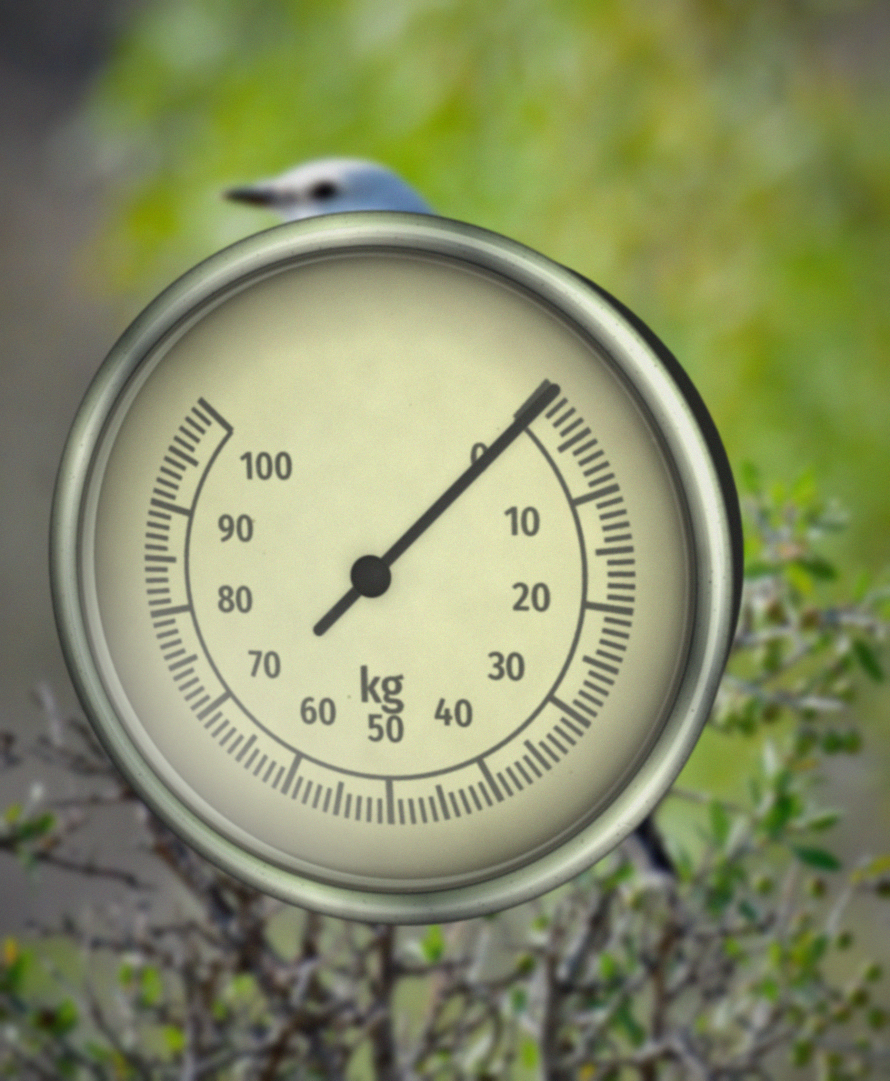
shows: 1 kg
